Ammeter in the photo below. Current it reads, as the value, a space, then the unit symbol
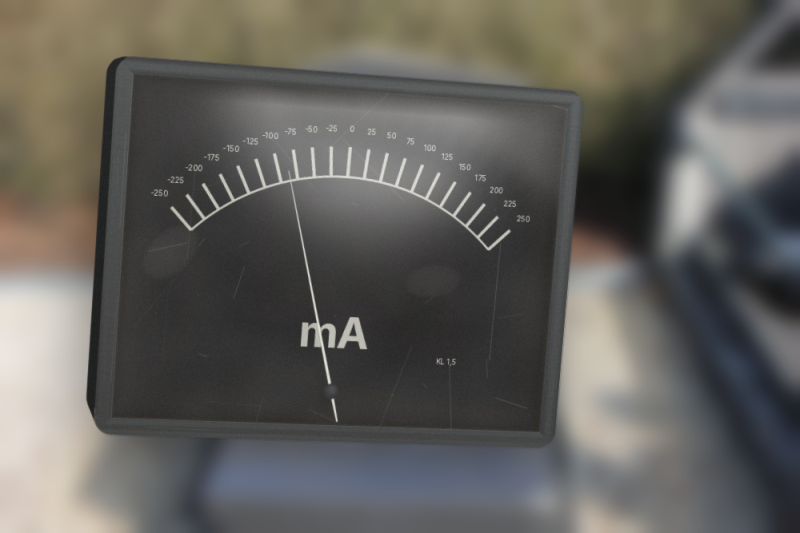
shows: -87.5 mA
